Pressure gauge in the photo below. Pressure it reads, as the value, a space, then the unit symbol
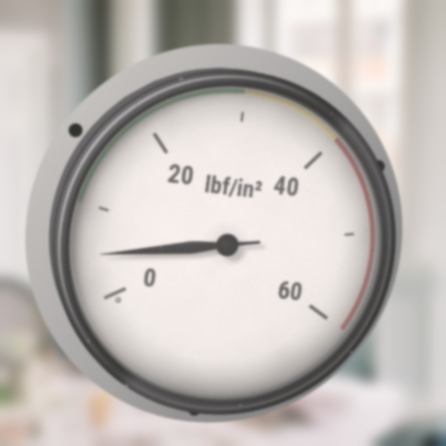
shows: 5 psi
